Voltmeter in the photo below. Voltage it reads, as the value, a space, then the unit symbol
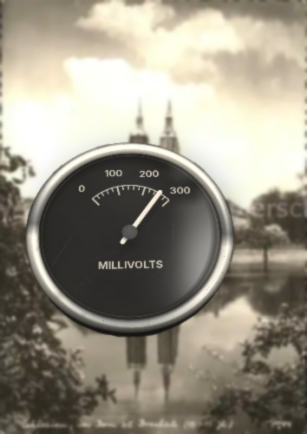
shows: 260 mV
